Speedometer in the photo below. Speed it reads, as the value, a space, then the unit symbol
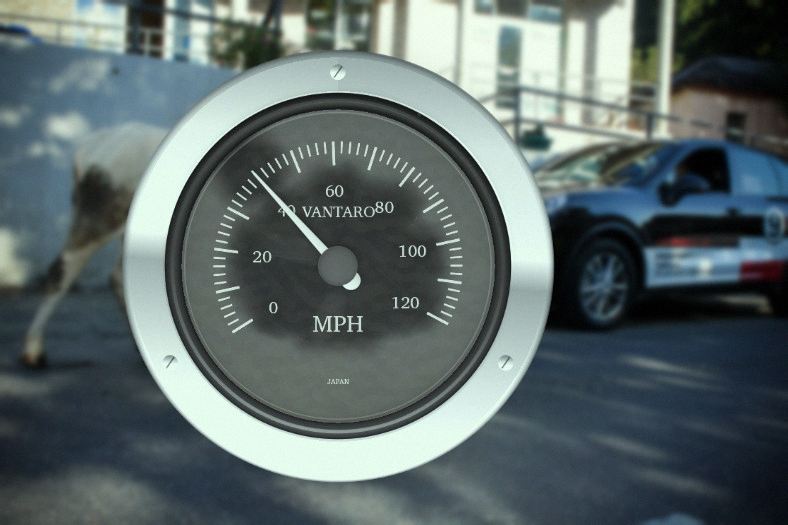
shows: 40 mph
